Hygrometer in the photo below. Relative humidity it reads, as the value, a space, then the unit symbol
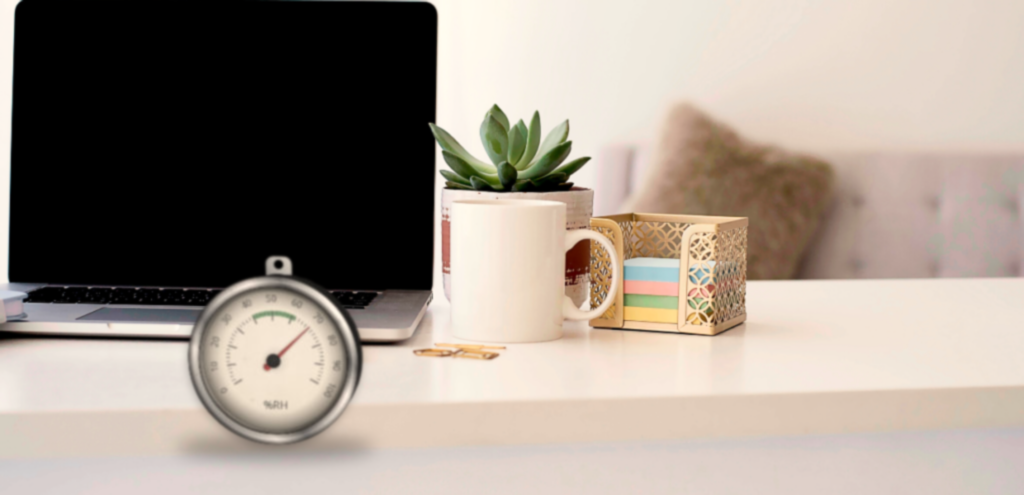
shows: 70 %
